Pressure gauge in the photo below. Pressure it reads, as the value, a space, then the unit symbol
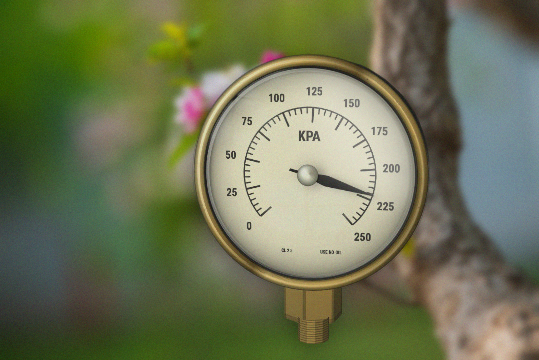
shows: 220 kPa
